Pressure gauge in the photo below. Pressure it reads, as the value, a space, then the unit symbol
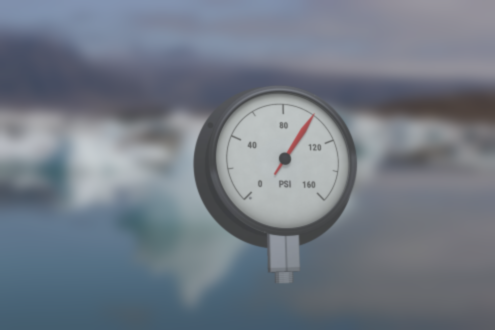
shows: 100 psi
